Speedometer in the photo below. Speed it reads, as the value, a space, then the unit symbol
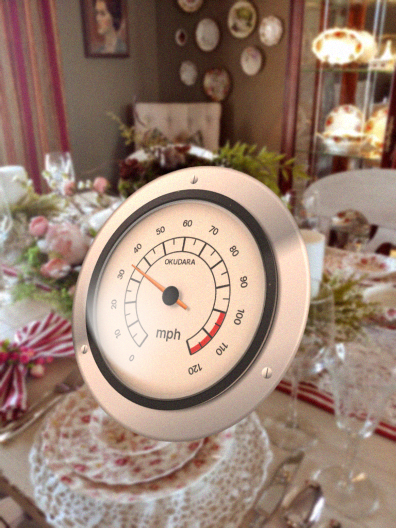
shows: 35 mph
